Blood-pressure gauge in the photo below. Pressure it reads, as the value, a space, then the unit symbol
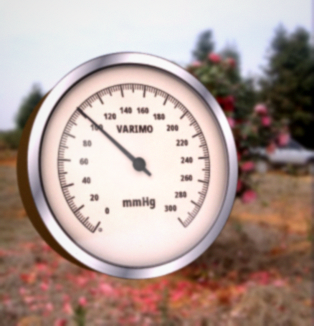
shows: 100 mmHg
